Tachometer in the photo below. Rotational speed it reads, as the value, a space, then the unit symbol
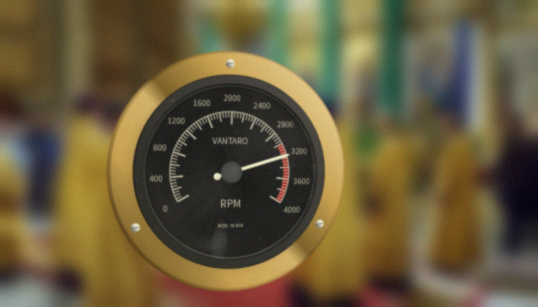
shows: 3200 rpm
